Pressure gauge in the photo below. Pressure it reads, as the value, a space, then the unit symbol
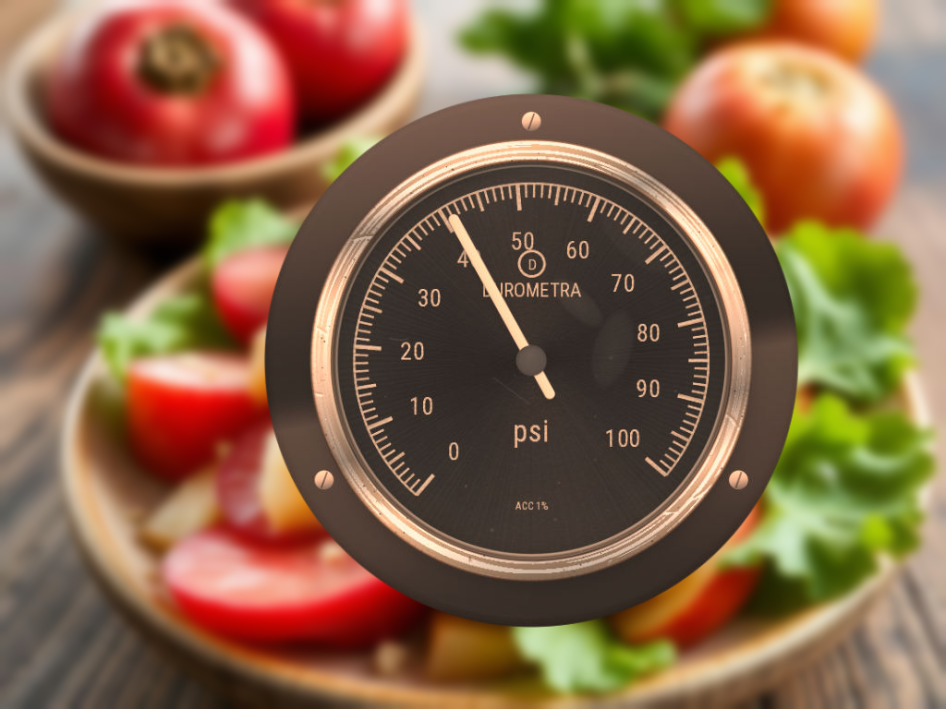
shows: 41 psi
